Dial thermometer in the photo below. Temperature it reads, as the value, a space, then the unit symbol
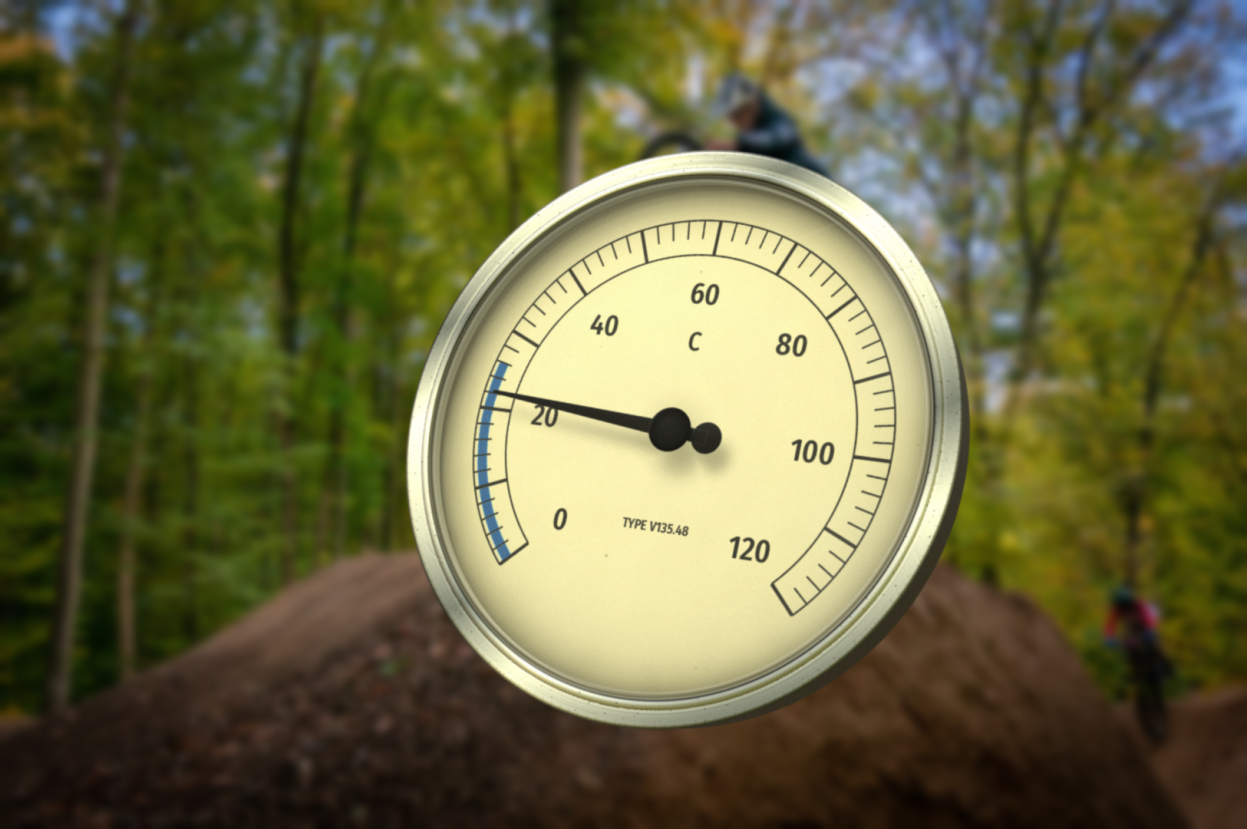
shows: 22 °C
